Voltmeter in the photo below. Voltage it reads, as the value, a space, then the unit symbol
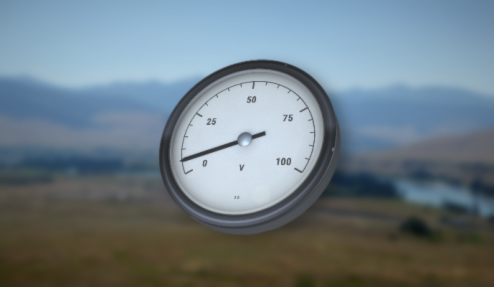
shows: 5 V
